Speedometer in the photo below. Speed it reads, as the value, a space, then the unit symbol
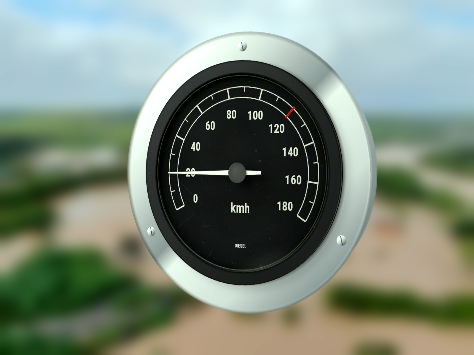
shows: 20 km/h
